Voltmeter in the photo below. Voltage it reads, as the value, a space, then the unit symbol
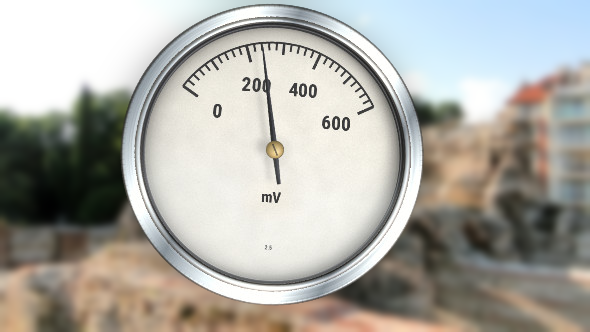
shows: 240 mV
